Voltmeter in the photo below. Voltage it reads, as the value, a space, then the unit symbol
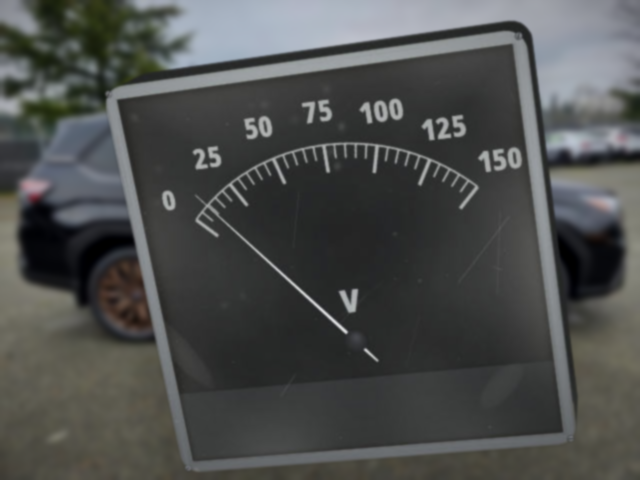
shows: 10 V
